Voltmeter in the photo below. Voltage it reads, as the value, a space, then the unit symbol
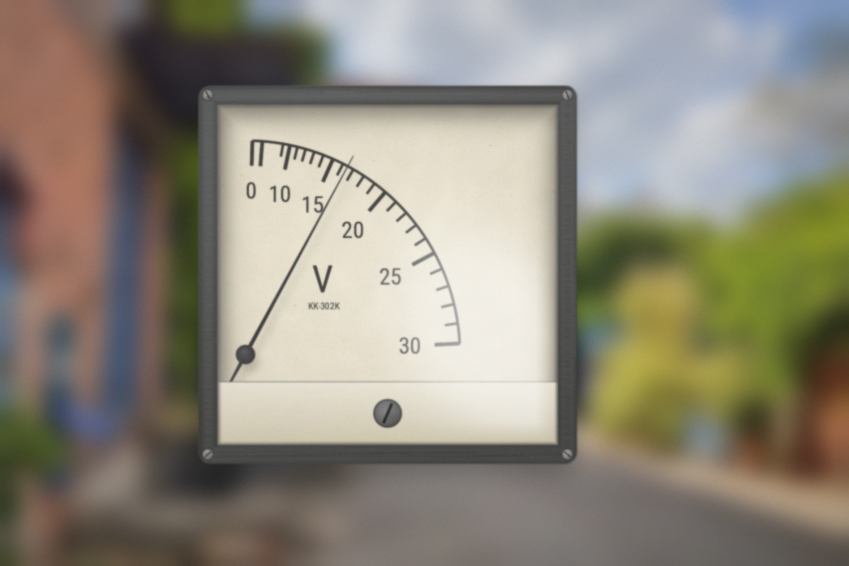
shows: 16.5 V
